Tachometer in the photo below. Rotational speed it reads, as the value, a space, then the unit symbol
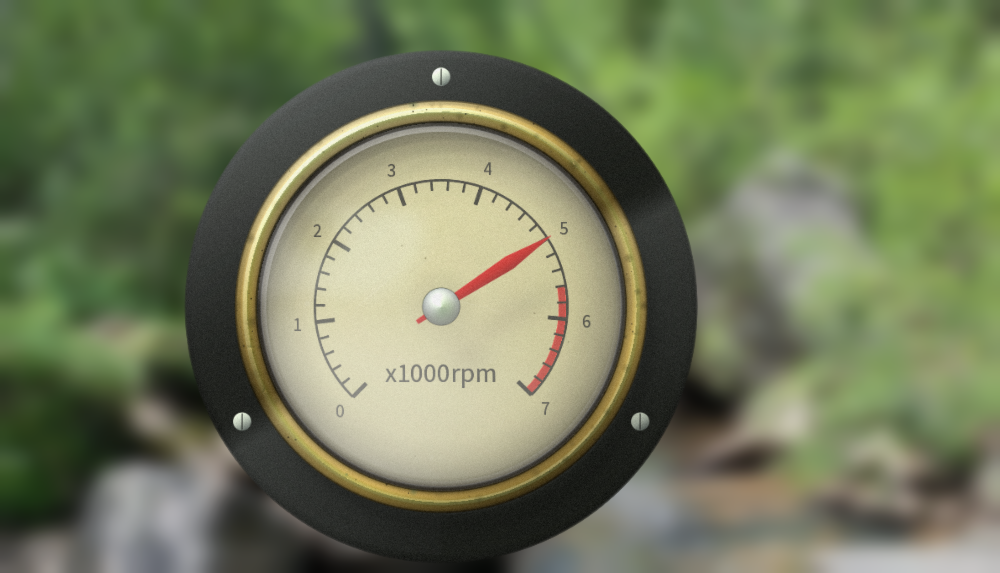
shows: 5000 rpm
